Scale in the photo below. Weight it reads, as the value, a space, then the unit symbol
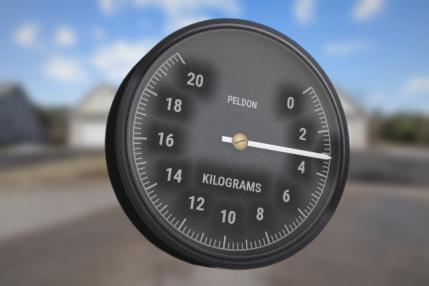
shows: 3.2 kg
